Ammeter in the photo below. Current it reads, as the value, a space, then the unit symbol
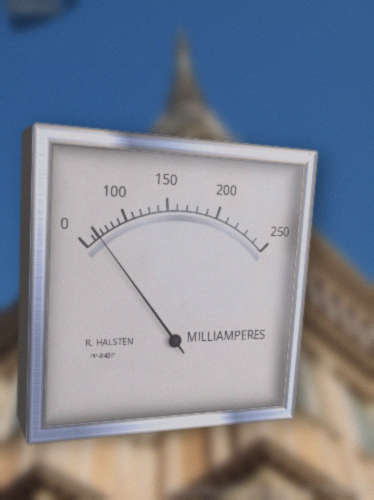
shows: 50 mA
